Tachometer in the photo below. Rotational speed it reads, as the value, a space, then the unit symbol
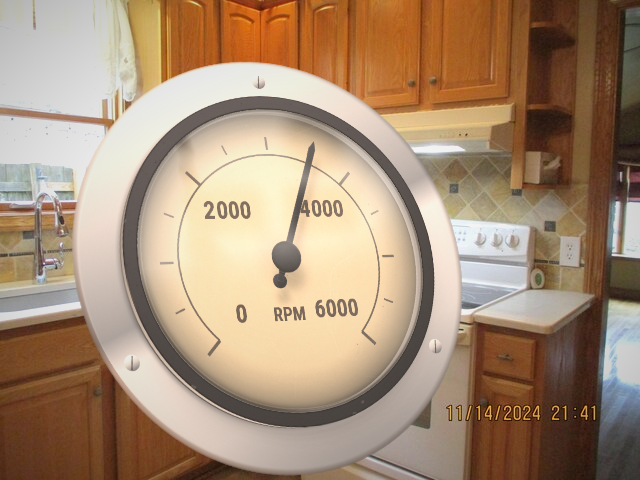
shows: 3500 rpm
